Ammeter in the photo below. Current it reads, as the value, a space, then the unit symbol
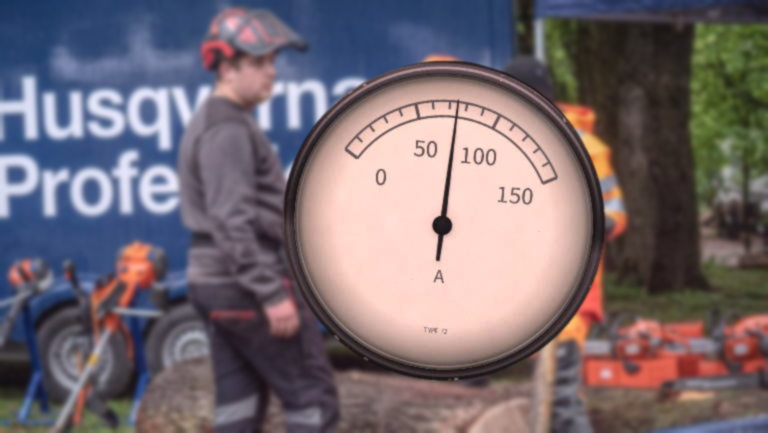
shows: 75 A
